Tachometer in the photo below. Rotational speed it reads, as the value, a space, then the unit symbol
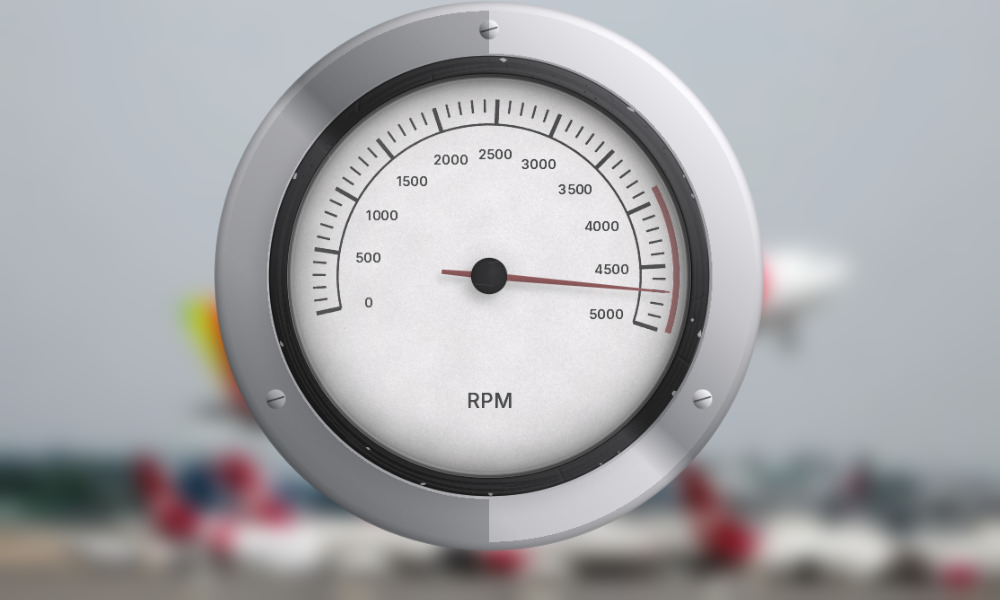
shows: 4700 rpm
